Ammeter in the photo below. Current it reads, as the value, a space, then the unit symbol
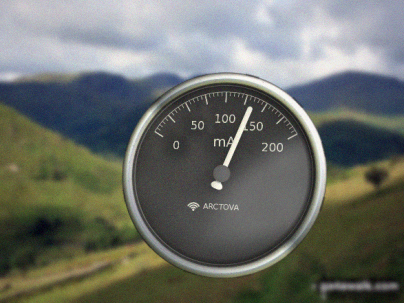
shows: 135 mA
